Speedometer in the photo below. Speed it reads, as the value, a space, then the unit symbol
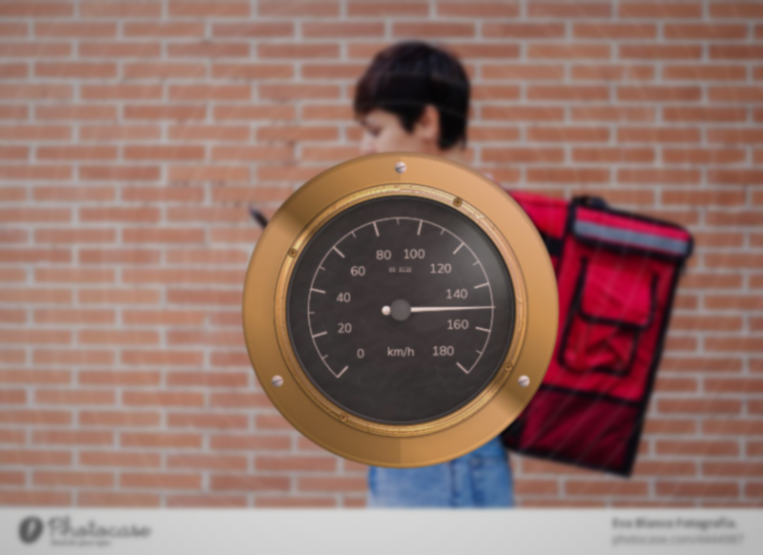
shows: 150 km/h
